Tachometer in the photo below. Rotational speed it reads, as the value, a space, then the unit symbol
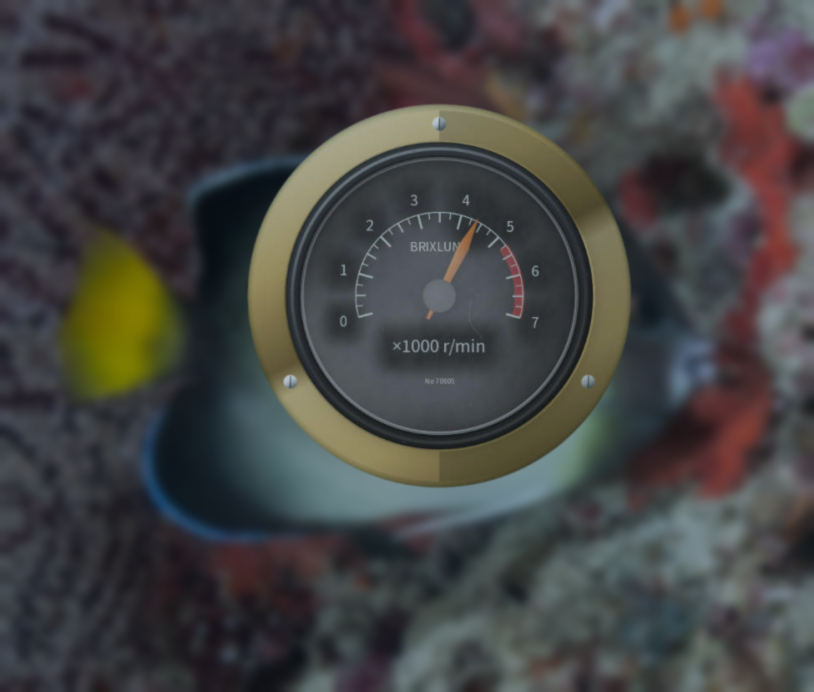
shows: 4375 rpm
